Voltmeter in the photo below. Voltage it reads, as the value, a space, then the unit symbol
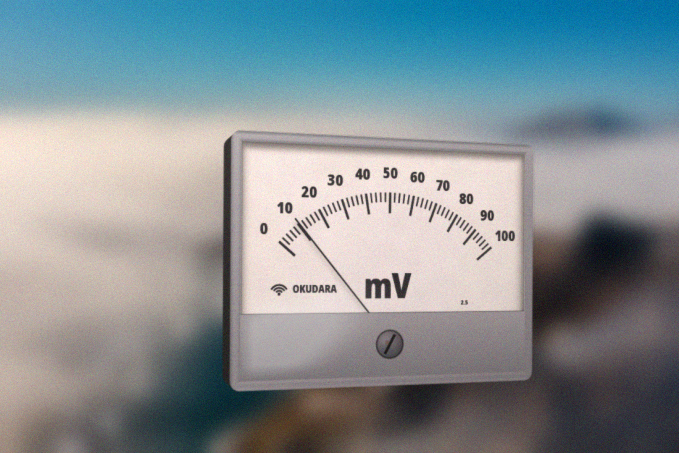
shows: 10 mV
